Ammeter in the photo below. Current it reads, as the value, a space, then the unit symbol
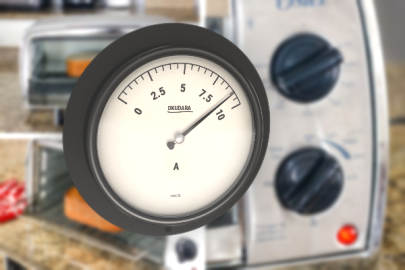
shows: 9 A
